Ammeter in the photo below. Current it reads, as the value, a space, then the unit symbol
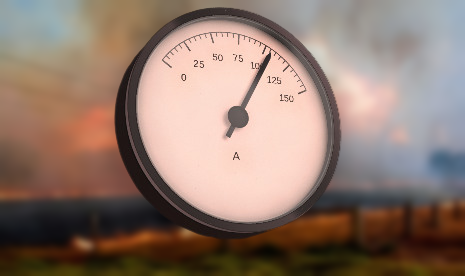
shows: 105 A
